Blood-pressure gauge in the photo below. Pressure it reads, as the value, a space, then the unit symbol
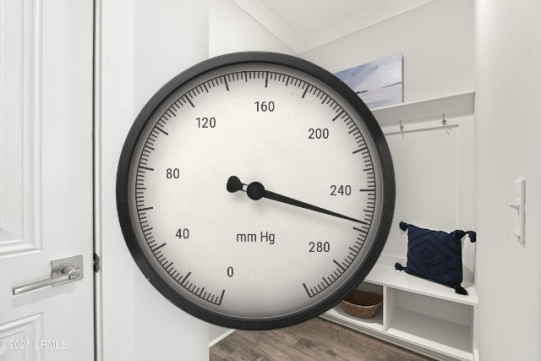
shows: 256 mmHg
